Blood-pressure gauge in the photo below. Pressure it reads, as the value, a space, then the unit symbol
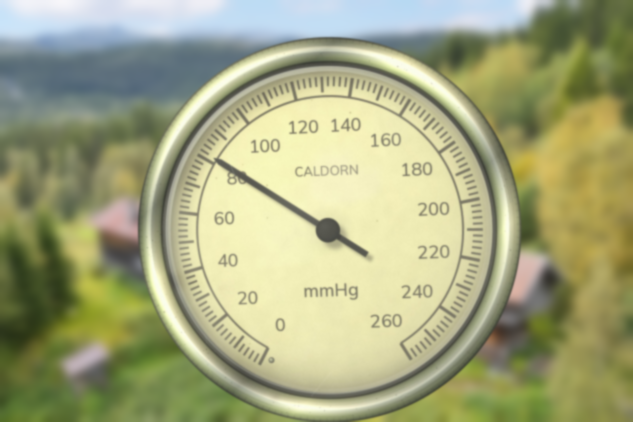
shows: 82 mmHg
